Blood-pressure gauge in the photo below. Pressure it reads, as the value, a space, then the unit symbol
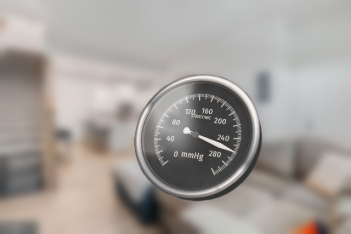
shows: 260 mmHg
